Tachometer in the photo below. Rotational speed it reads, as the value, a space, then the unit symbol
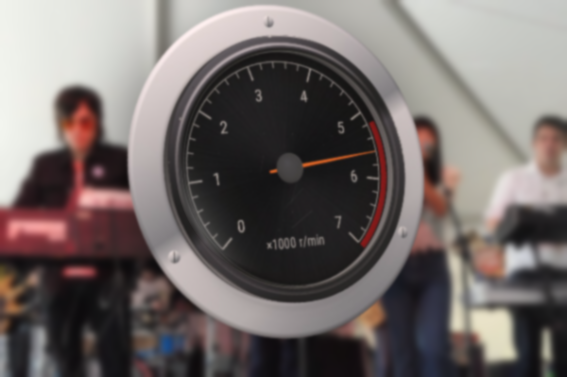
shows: 5600 rpm
